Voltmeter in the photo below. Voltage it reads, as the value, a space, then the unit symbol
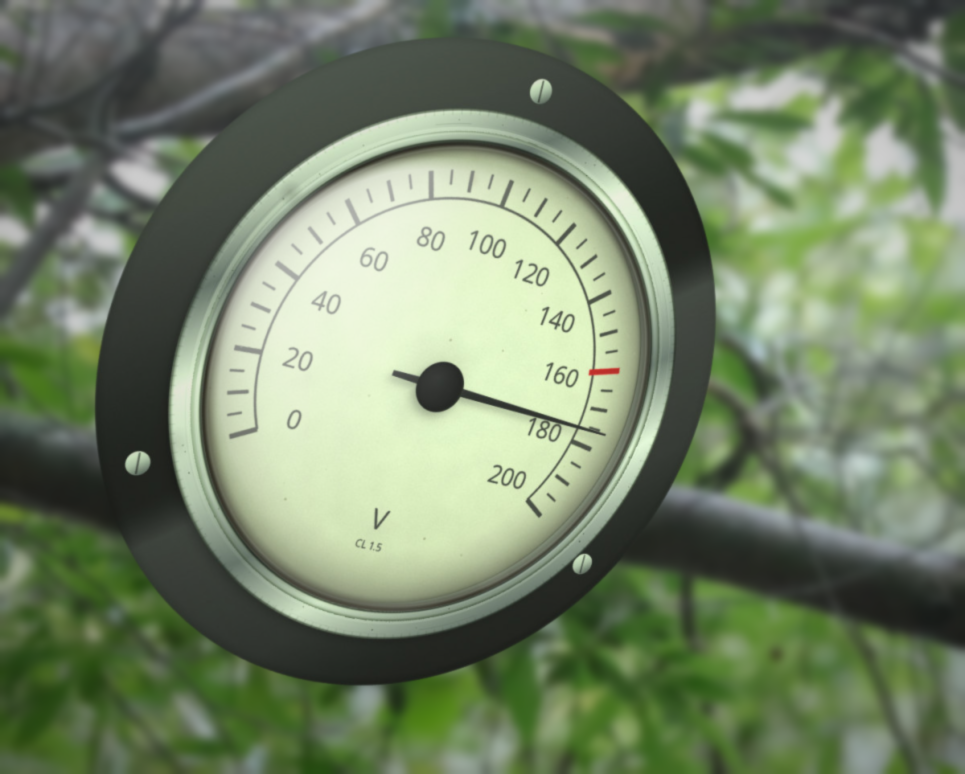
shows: 175 V
